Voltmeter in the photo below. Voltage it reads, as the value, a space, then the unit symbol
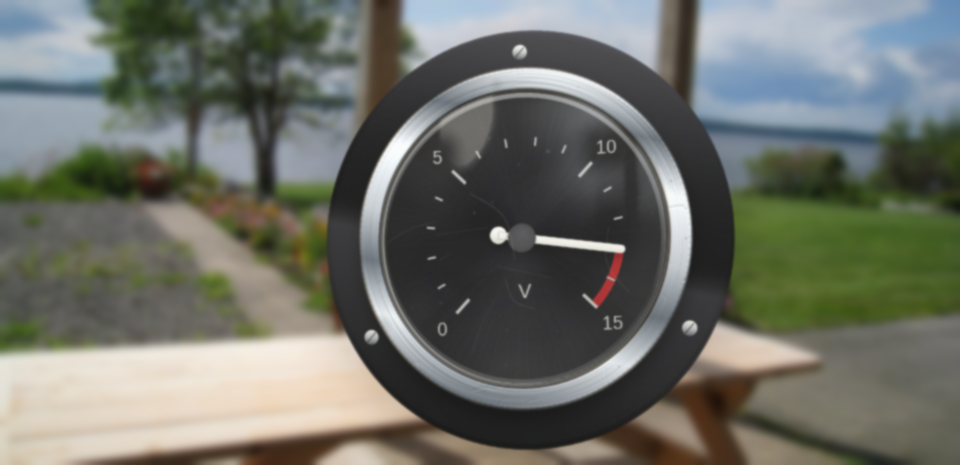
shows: 13 V
